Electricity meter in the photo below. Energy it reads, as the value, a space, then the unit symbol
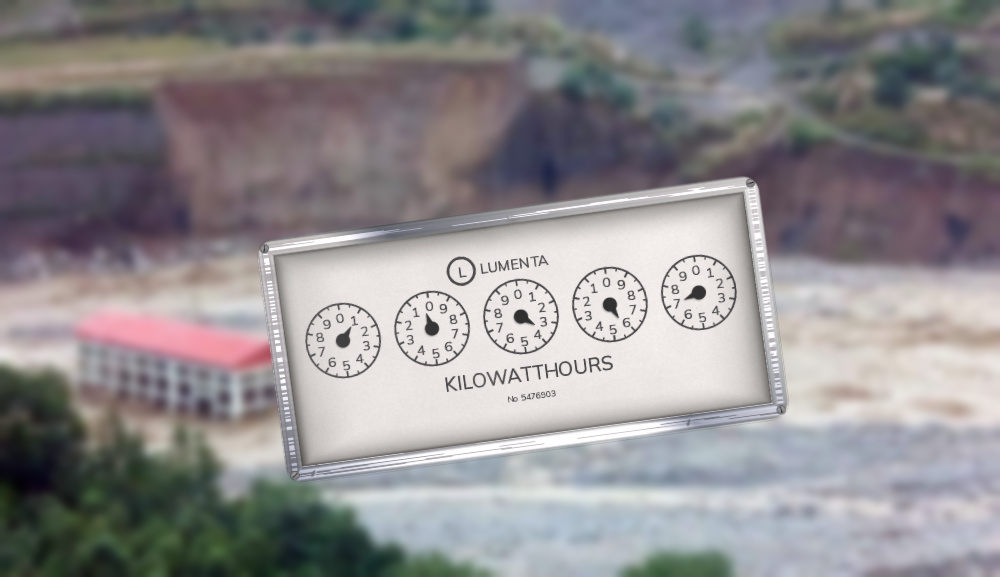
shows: 10357 kWh
